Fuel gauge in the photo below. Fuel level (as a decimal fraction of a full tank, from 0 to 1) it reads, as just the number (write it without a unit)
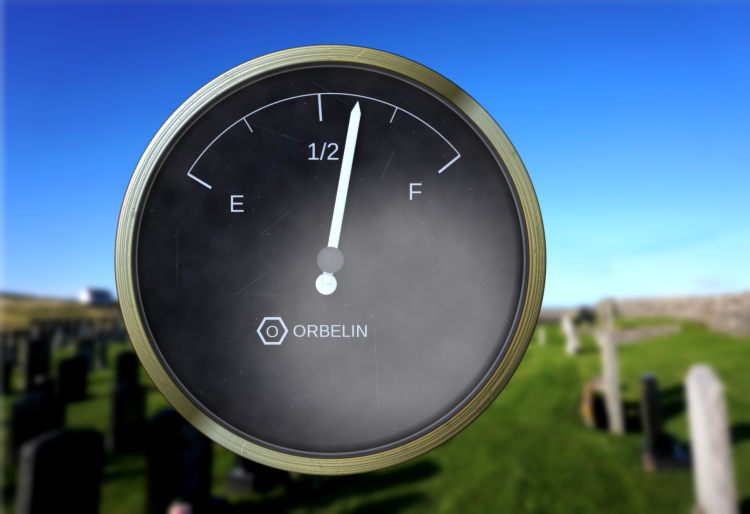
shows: 0.625
